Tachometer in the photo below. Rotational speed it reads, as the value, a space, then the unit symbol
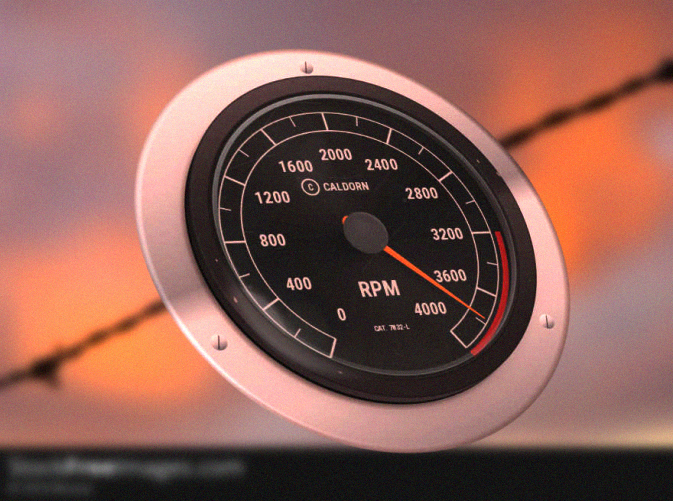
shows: 3800 rpm
